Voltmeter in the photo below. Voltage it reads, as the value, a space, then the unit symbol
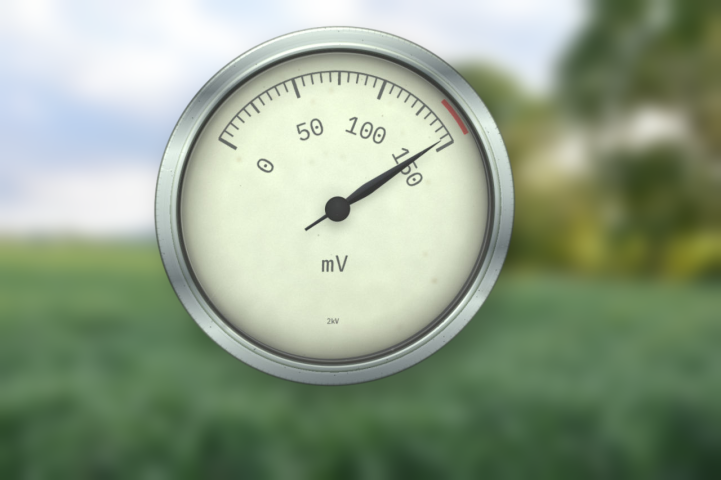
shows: 145 mV
